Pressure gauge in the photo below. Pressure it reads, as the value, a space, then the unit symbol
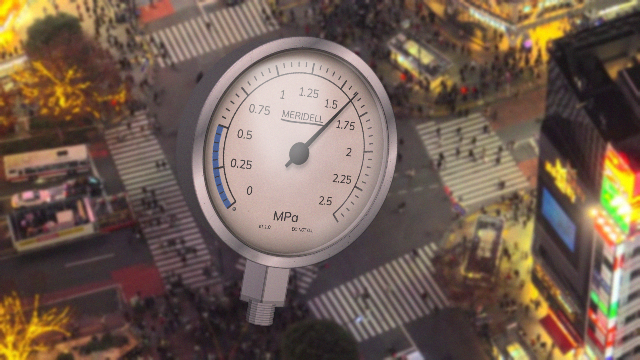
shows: 1.6 MPa
